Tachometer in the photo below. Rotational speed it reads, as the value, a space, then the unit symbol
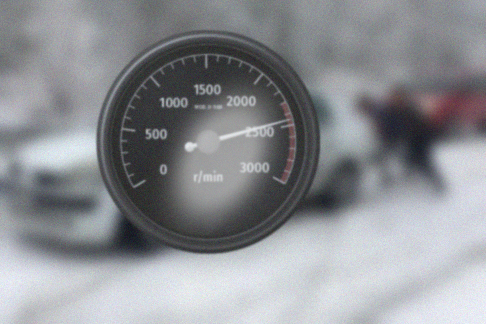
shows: 2450 rpm
